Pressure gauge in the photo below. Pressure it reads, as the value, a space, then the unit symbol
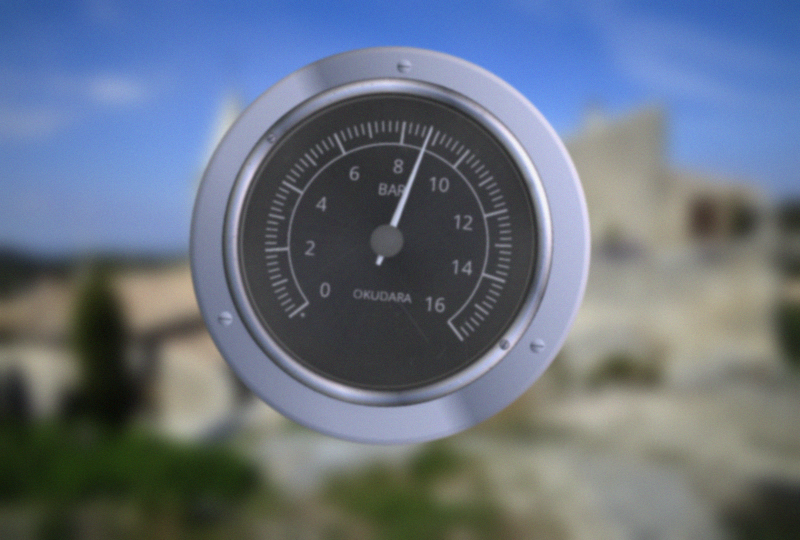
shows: 8.8 bar
